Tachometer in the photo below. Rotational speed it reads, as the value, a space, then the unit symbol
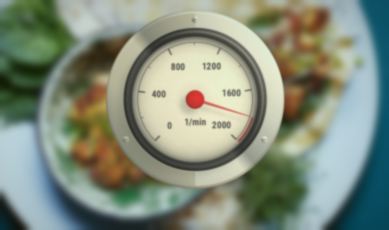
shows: 1800 rpm
